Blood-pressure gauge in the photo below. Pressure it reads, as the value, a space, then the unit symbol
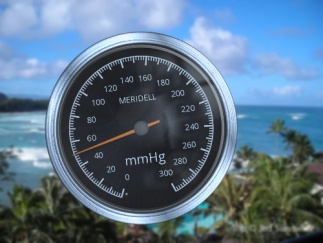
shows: 50 mmHg
